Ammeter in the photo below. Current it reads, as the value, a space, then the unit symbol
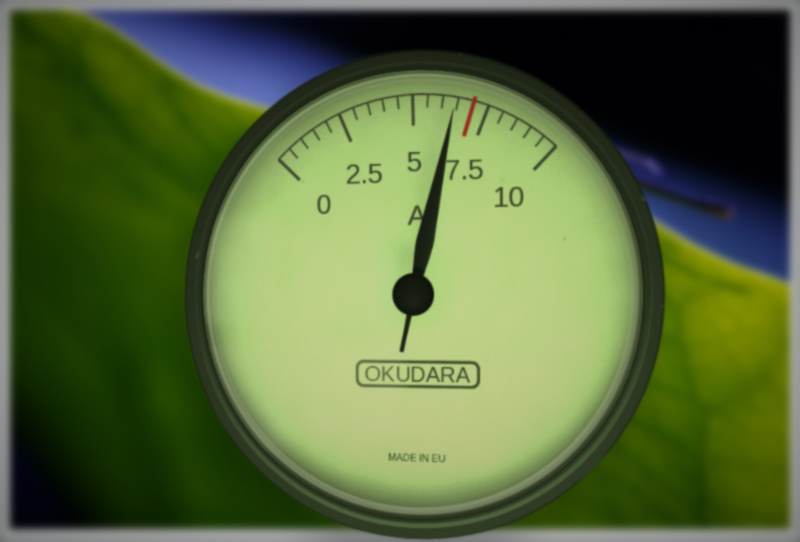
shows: 6.5 A
